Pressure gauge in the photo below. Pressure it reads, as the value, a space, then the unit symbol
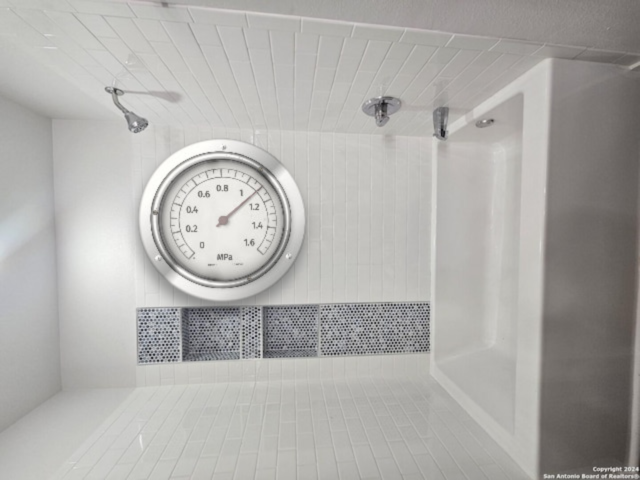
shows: 1.1 MPa
